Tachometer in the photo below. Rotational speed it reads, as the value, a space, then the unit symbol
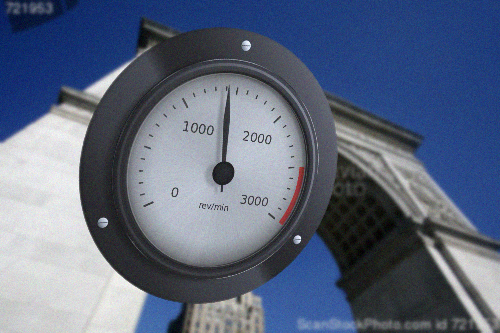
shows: 1400 rpm
